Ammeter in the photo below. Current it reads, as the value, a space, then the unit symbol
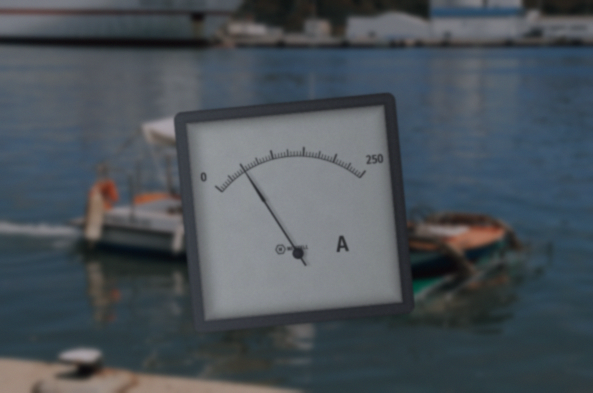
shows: 50 A
